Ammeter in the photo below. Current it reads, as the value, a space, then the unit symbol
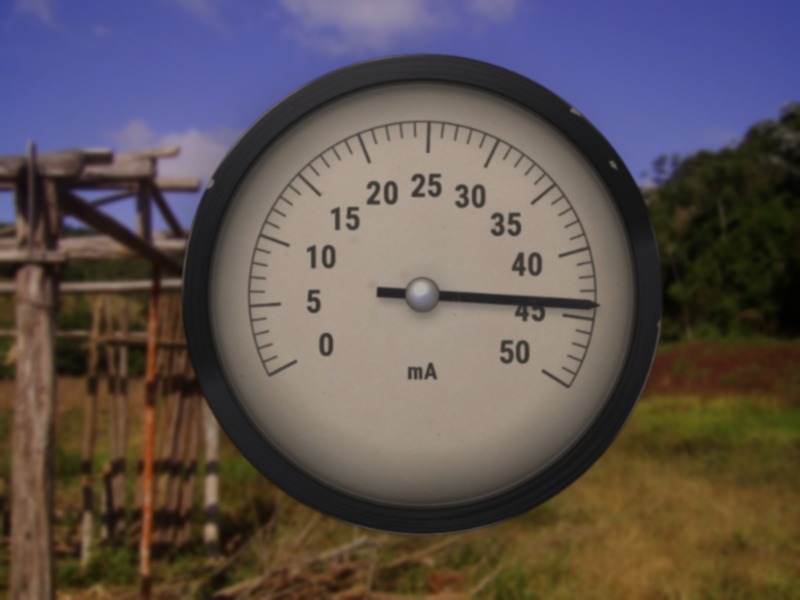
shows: 44 mA
